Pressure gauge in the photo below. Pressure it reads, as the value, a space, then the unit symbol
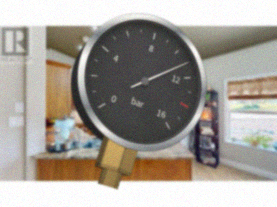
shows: 11 bar
